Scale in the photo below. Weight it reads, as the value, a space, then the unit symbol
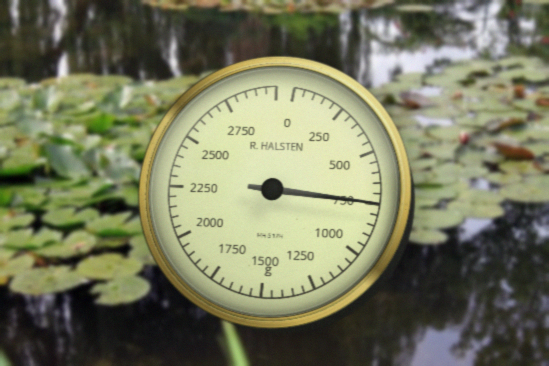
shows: 750 g
